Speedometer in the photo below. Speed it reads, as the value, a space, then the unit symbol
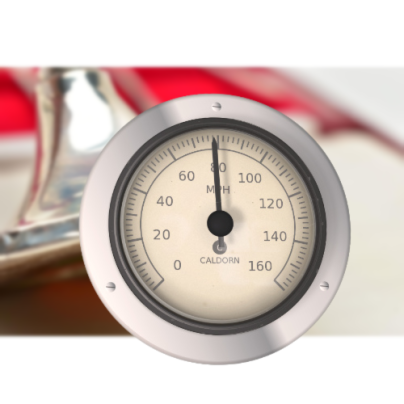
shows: 78 mph
